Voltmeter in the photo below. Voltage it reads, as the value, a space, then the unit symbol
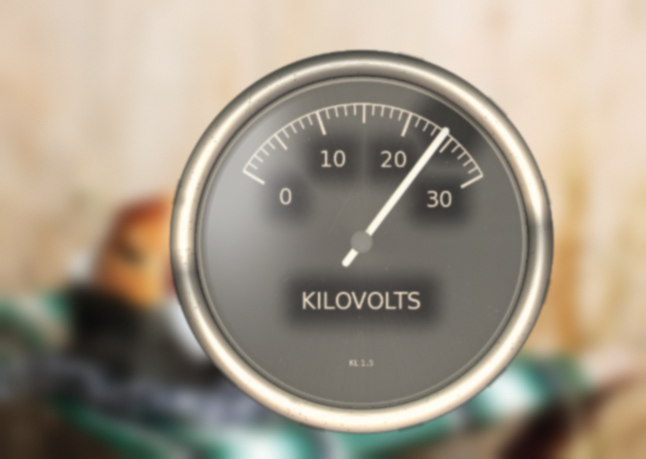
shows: 24 kV
